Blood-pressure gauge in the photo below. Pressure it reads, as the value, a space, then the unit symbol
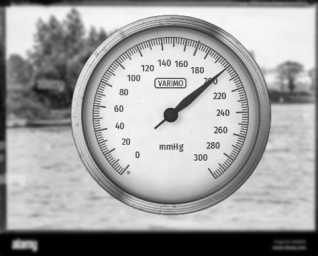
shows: 200 mmHg
